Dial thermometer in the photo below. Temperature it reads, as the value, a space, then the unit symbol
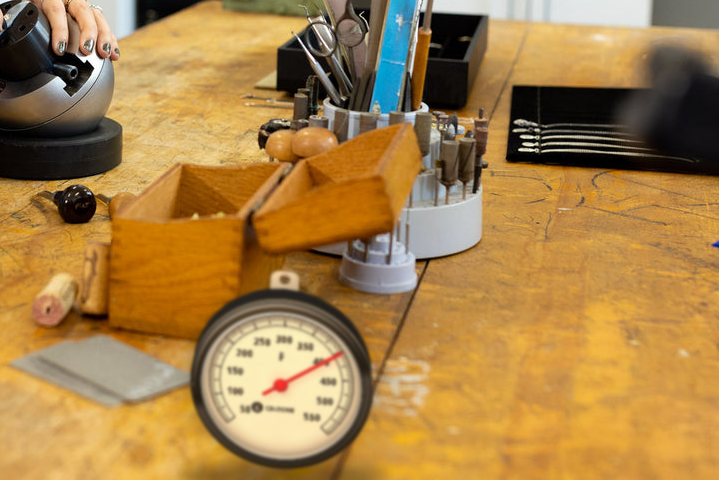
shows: 400 °F
